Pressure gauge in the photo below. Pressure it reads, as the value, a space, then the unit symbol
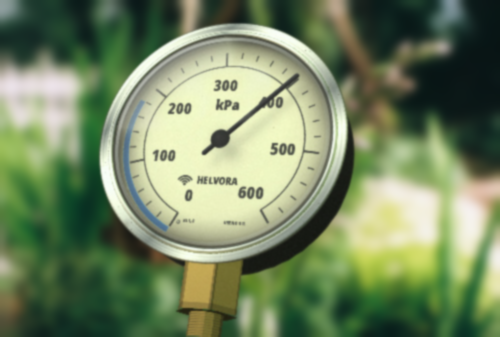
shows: 400 kPa
